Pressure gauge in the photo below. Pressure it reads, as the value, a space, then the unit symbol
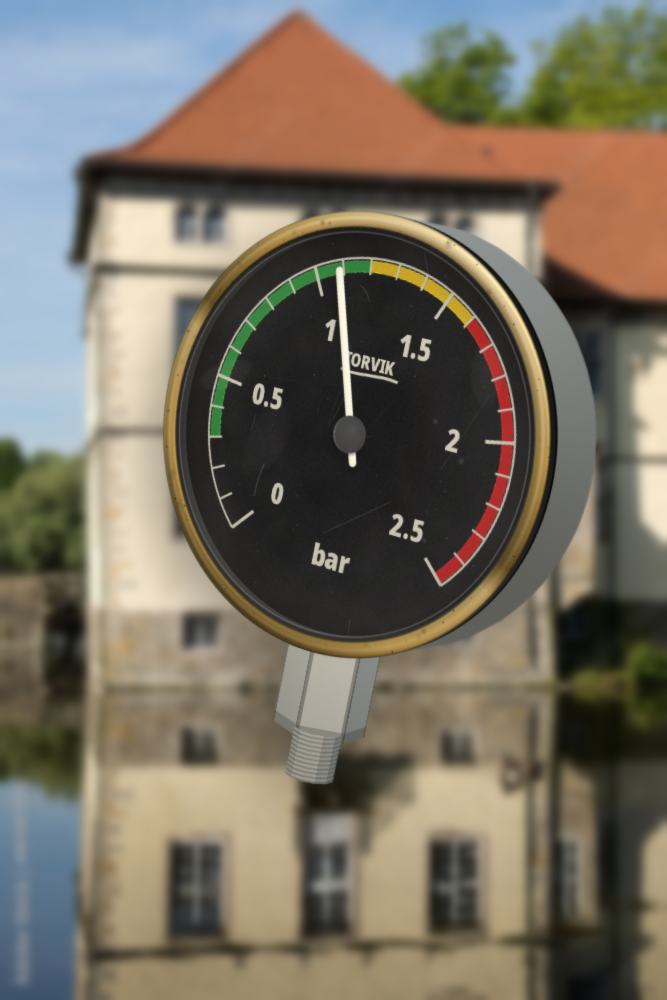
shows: 1.1 bar
